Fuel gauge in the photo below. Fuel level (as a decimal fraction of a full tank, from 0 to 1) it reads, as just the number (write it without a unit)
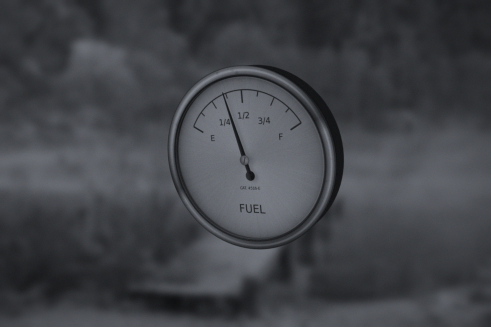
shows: 0.375
